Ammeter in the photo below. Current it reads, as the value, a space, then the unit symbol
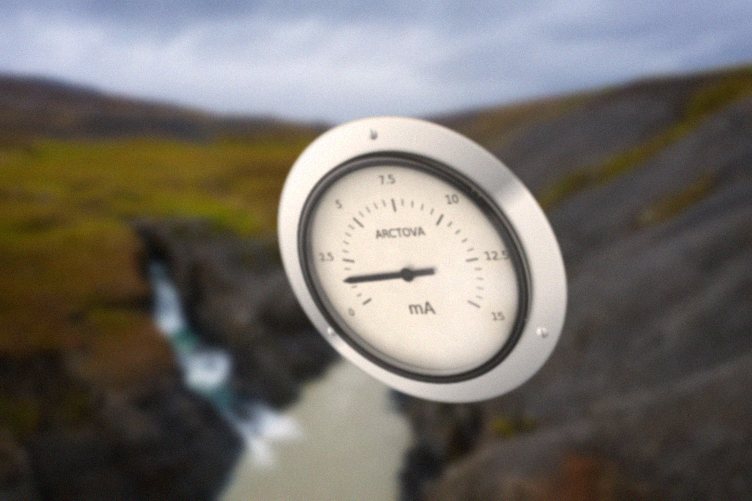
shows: 1.5 mA
